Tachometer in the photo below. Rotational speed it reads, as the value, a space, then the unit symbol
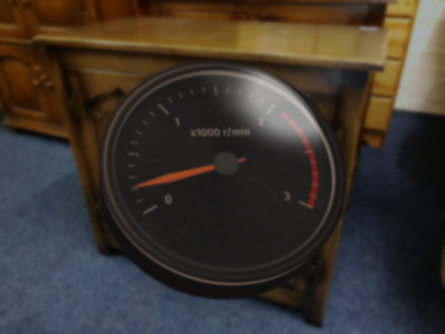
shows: 200 rpm
